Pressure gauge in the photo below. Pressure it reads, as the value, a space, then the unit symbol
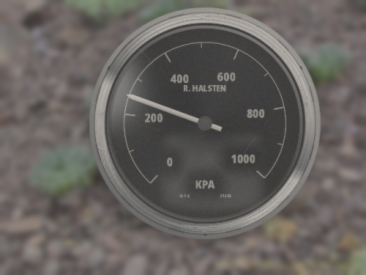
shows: 250 kPa
